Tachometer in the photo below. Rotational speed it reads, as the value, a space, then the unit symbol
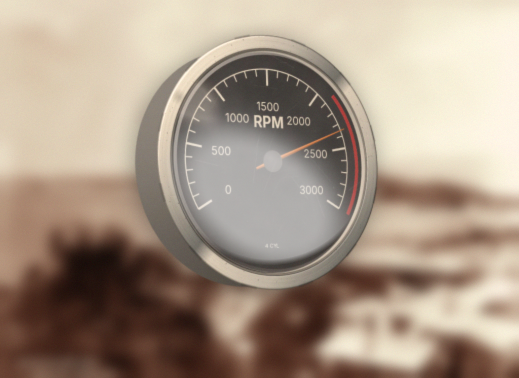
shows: 2350 rpm
